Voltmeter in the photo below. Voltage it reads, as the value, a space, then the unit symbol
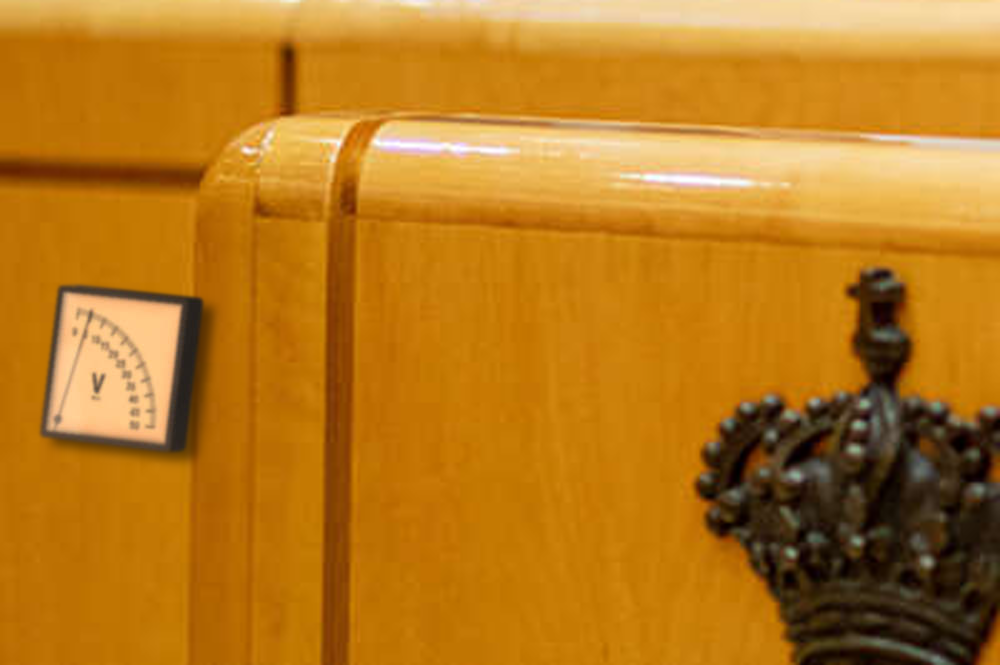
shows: 5 V
